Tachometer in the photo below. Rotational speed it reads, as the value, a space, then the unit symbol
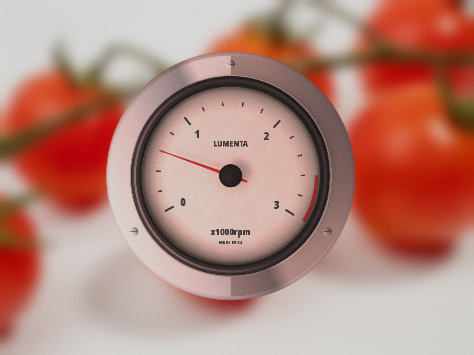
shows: 600 rpm
